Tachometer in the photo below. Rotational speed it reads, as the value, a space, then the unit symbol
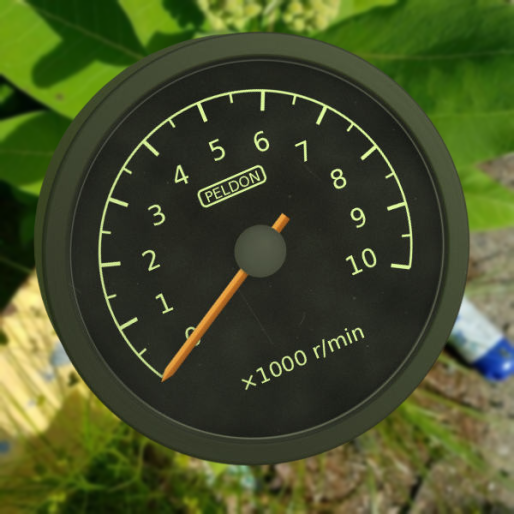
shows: 0 rpm
